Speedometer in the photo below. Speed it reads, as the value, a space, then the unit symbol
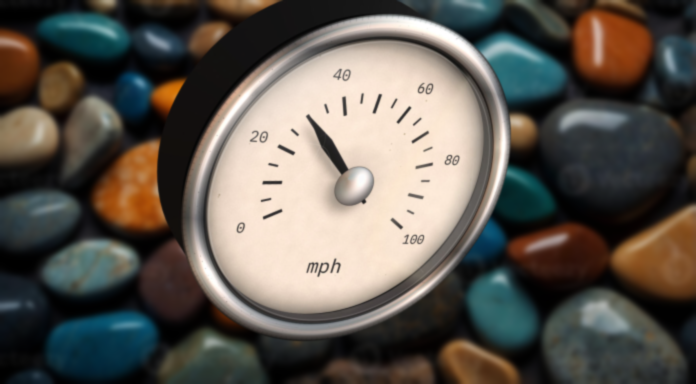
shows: 30 mph
